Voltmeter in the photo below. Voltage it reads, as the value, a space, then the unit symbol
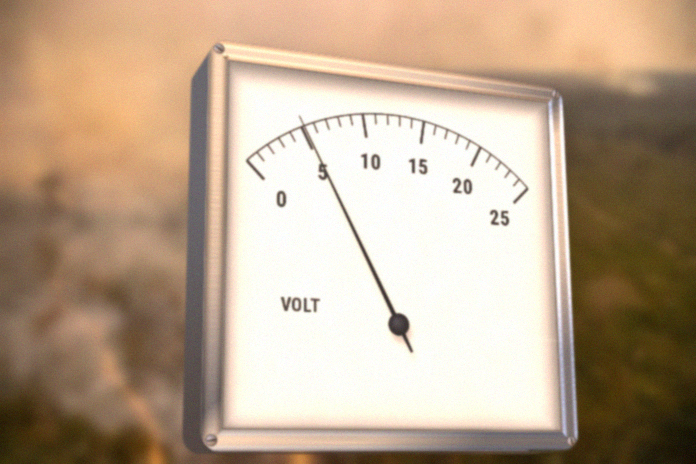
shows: 5 V
